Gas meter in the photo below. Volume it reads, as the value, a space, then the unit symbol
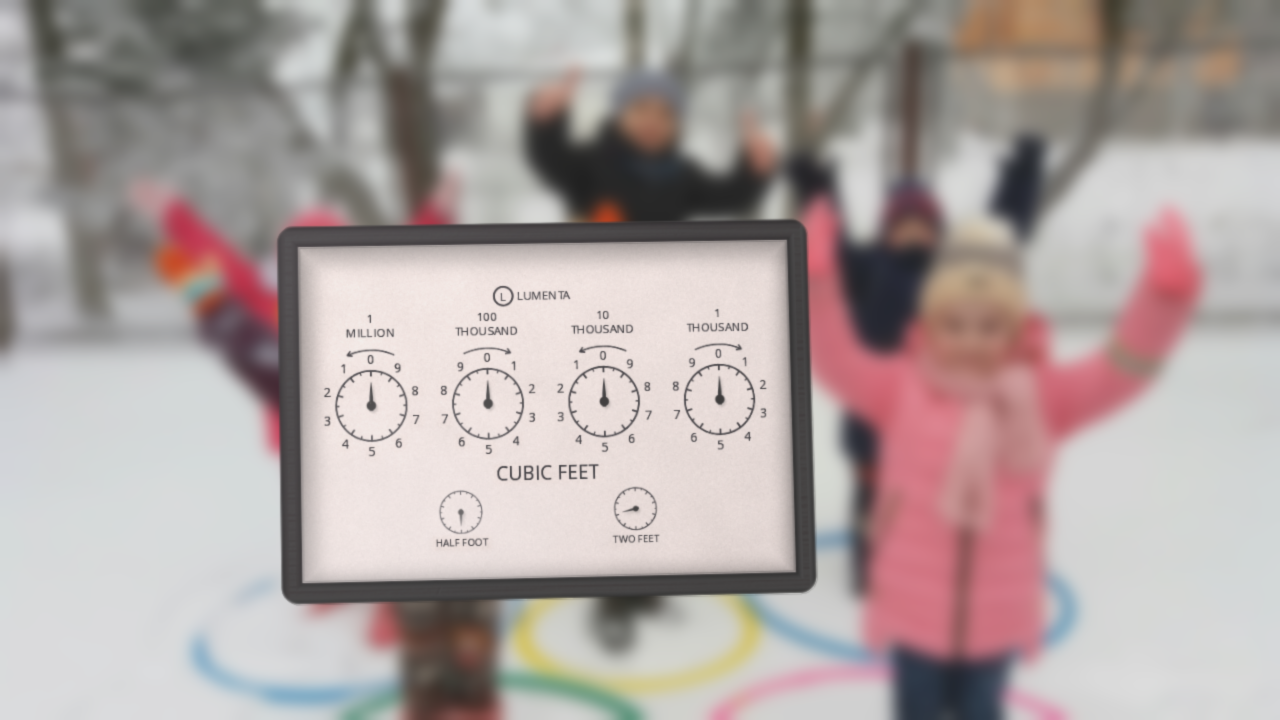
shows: 0 ft³
